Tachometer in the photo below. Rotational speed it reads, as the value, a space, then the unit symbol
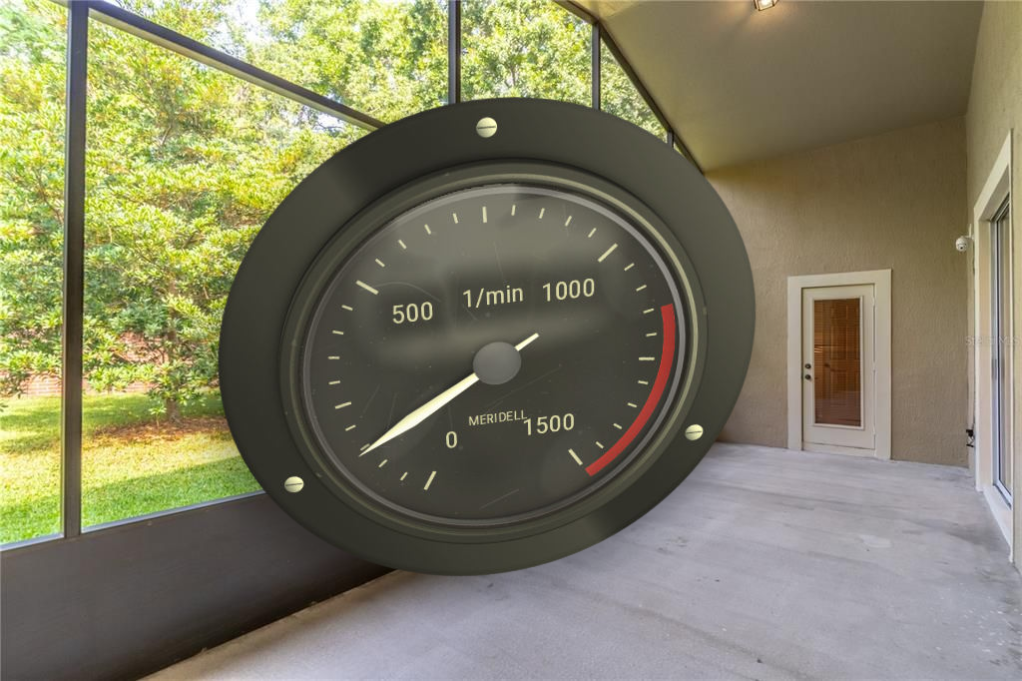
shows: 150 rpm
